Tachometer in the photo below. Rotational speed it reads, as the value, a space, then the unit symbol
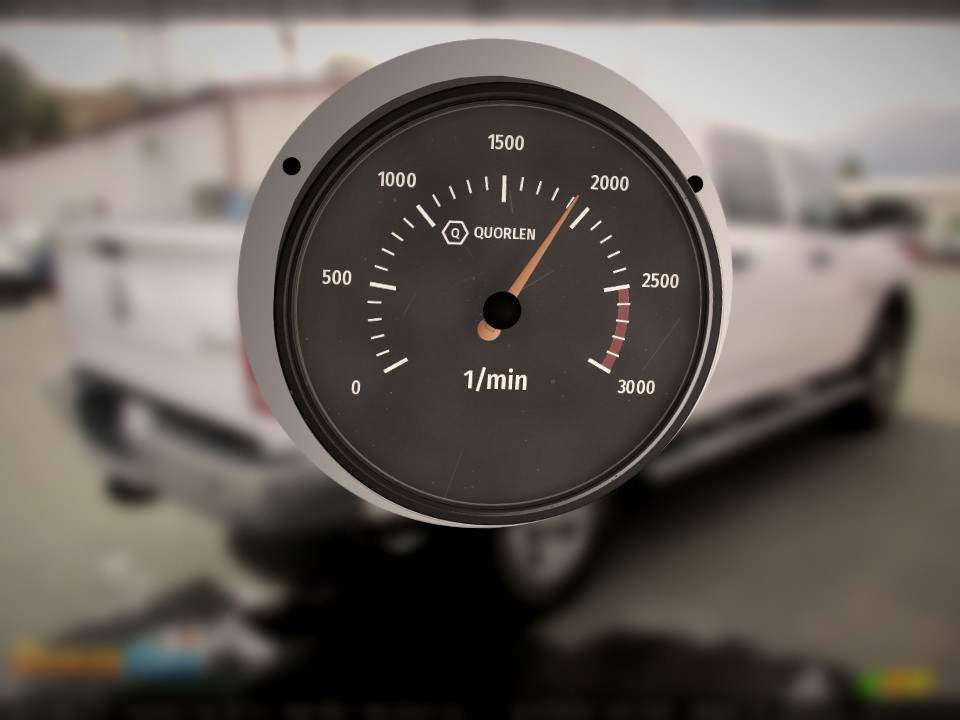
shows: 1900 rpm
